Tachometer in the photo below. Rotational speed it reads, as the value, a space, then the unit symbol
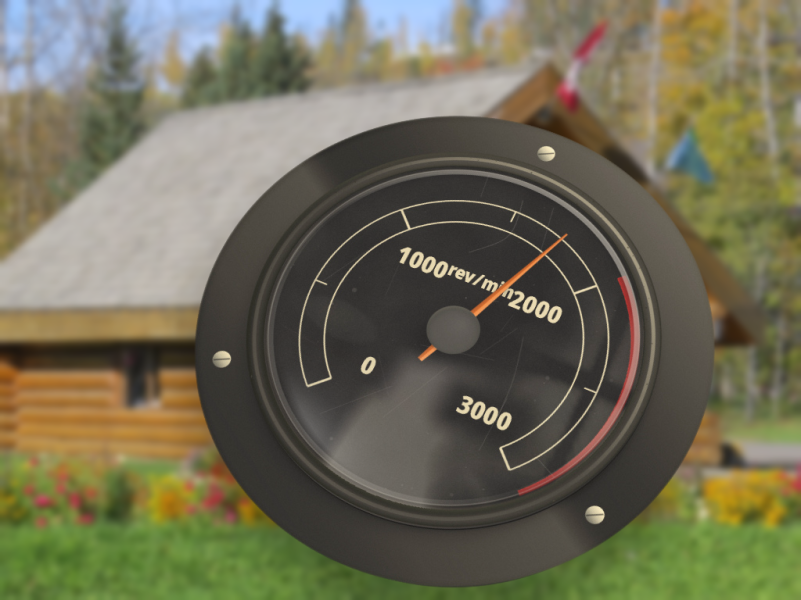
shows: 1750 rpm
